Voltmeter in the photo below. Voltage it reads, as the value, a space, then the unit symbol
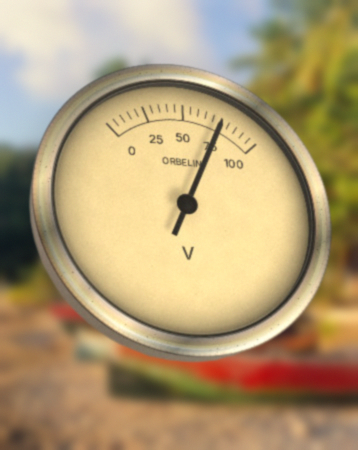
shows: 75 V
